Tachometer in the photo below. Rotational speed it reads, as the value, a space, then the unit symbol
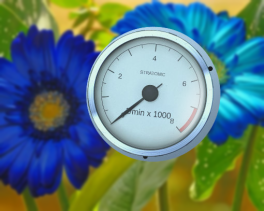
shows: 0 rpm
